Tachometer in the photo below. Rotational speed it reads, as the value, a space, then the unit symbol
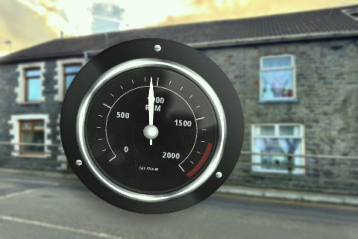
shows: 950 rpm
